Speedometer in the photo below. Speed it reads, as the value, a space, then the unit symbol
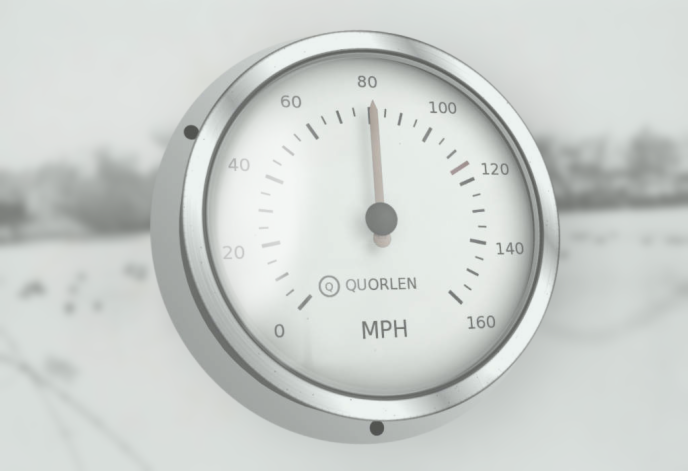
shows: 80 mph
